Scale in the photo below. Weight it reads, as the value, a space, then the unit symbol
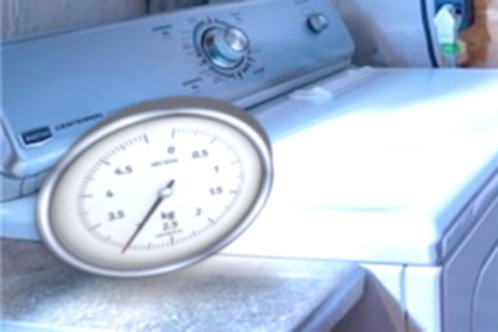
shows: 3 kg
